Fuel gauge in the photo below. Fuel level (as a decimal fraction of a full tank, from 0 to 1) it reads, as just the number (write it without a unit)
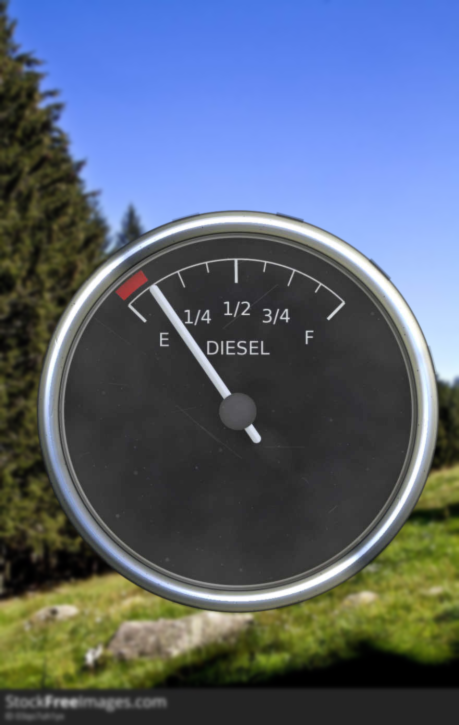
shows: 0.125
